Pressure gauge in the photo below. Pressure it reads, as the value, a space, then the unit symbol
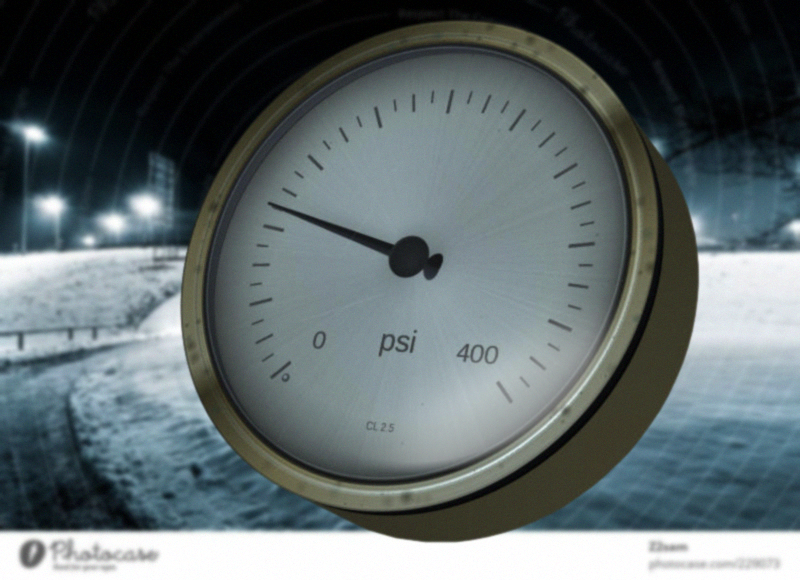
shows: 90 psi
